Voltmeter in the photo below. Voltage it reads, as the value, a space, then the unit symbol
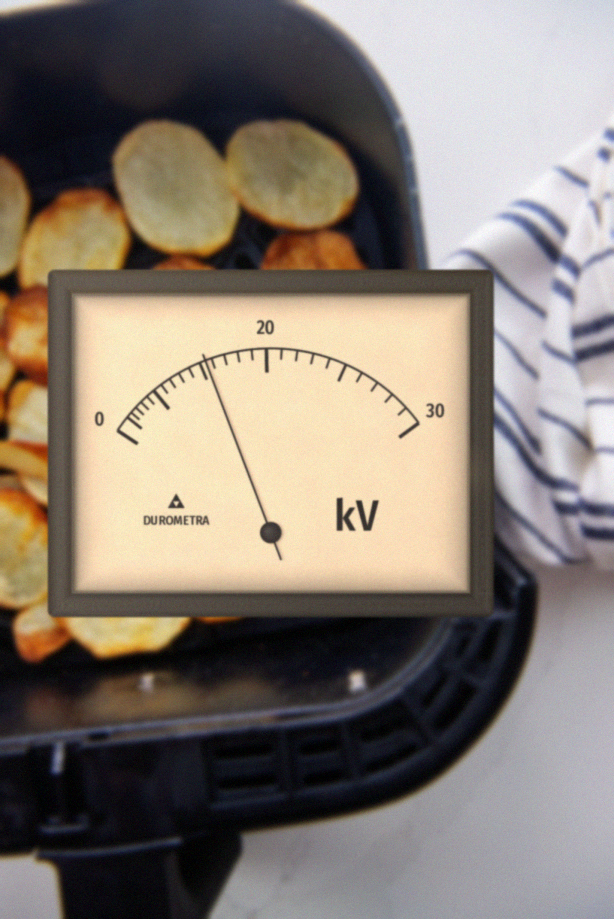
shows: 15.5 kV
